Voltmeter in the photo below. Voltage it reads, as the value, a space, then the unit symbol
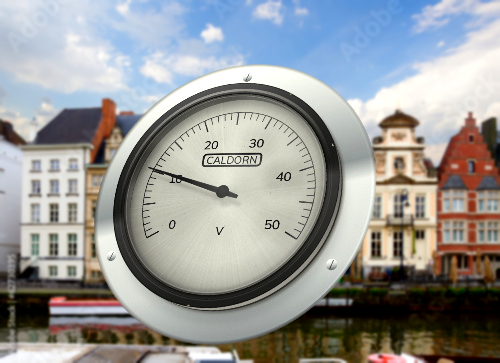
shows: 10 V
